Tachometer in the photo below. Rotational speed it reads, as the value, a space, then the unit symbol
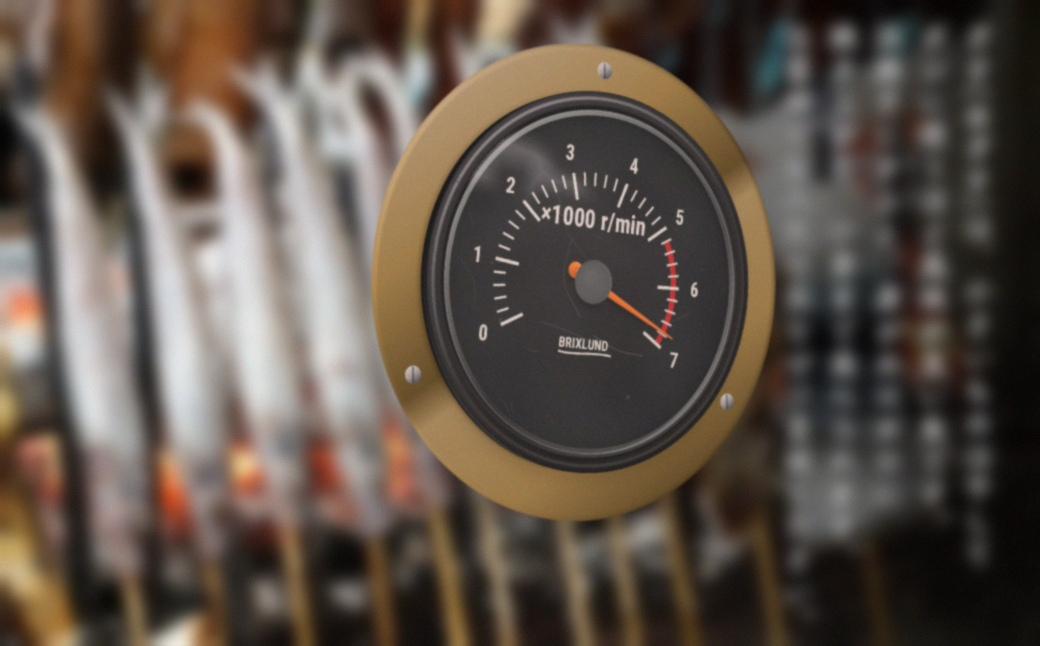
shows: 6800 rpm
